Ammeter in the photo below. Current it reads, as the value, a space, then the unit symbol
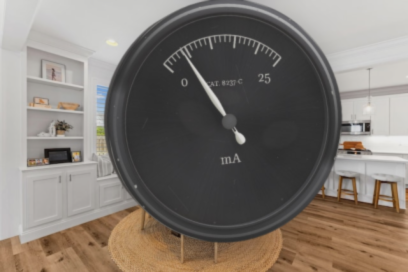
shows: 4 mA
